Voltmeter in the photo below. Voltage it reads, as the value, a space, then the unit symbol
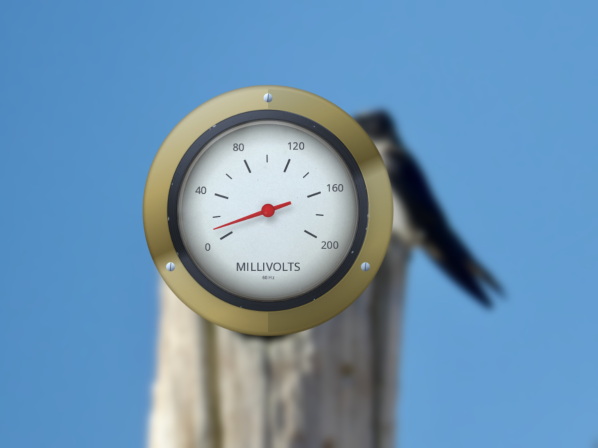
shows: 10 mV
